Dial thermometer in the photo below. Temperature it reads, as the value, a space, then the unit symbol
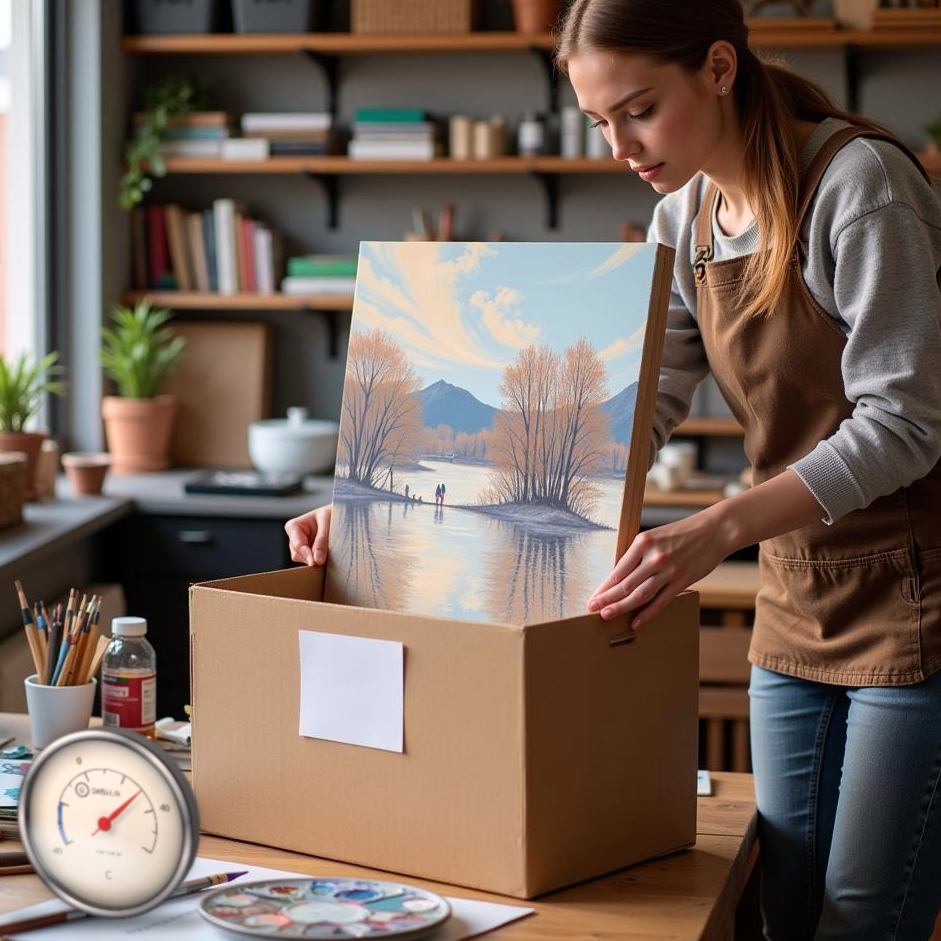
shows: 30 °C
